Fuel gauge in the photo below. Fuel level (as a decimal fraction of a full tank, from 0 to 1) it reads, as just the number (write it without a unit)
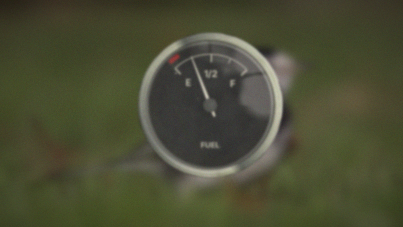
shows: 0.25
